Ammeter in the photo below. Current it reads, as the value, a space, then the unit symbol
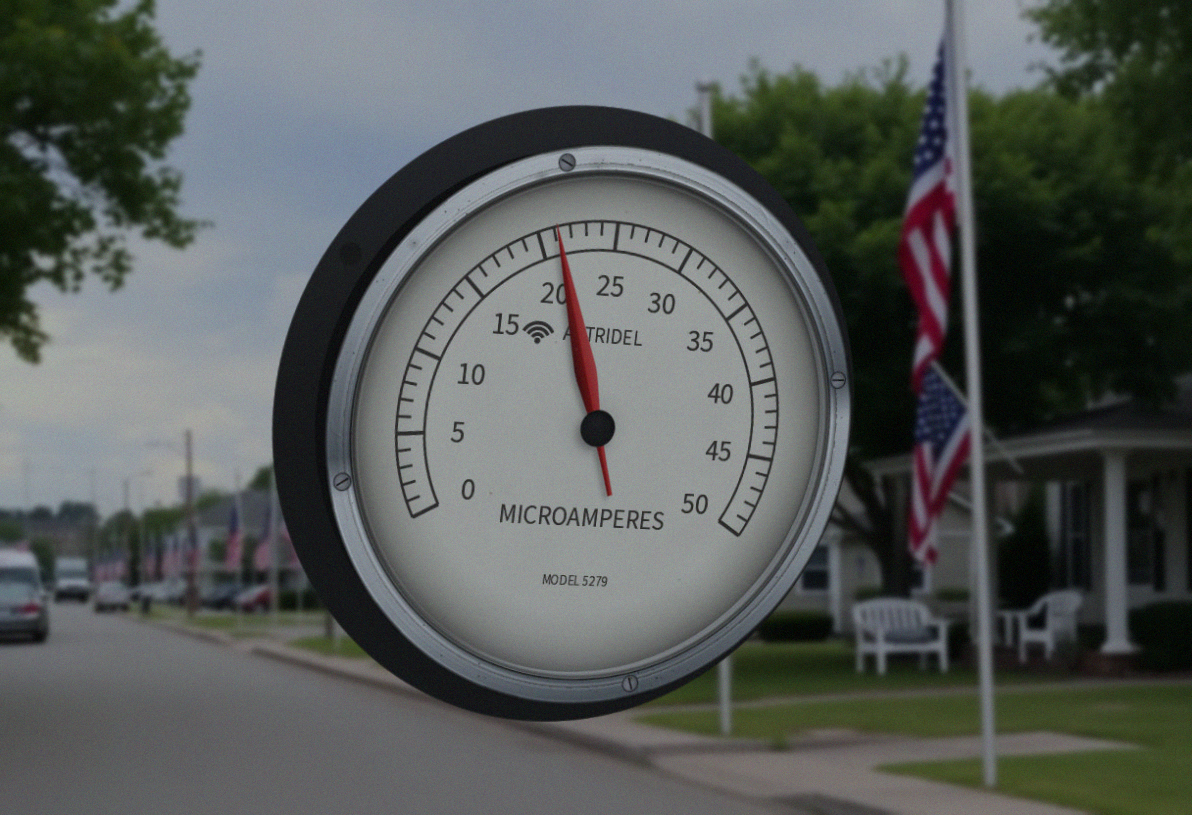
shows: 21 µA
